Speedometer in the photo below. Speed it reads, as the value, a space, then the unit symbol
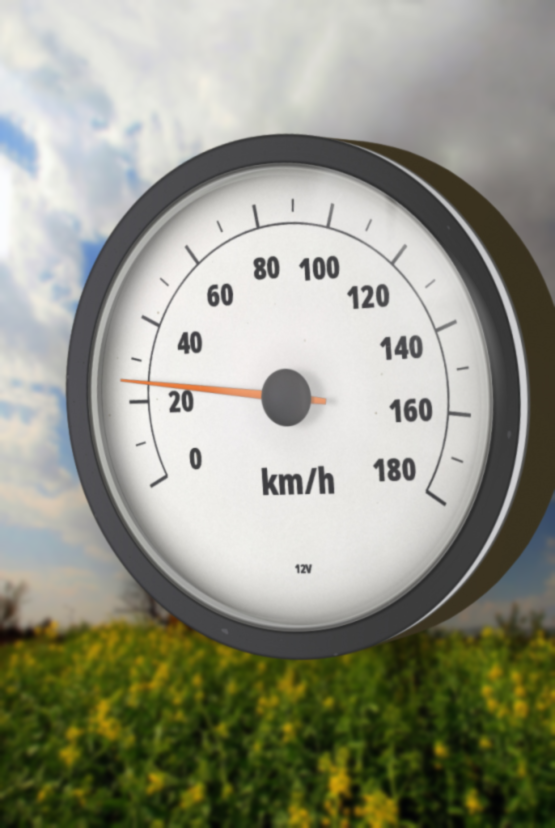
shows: 25 km/h
